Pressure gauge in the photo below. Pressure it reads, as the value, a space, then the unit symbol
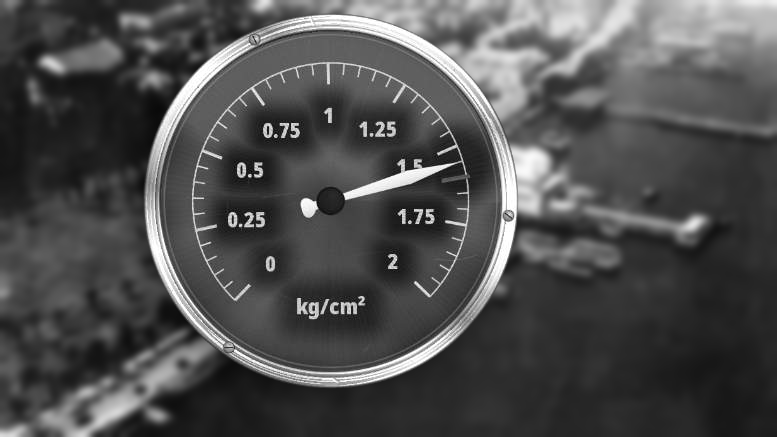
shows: 1.55 kg/cm²
